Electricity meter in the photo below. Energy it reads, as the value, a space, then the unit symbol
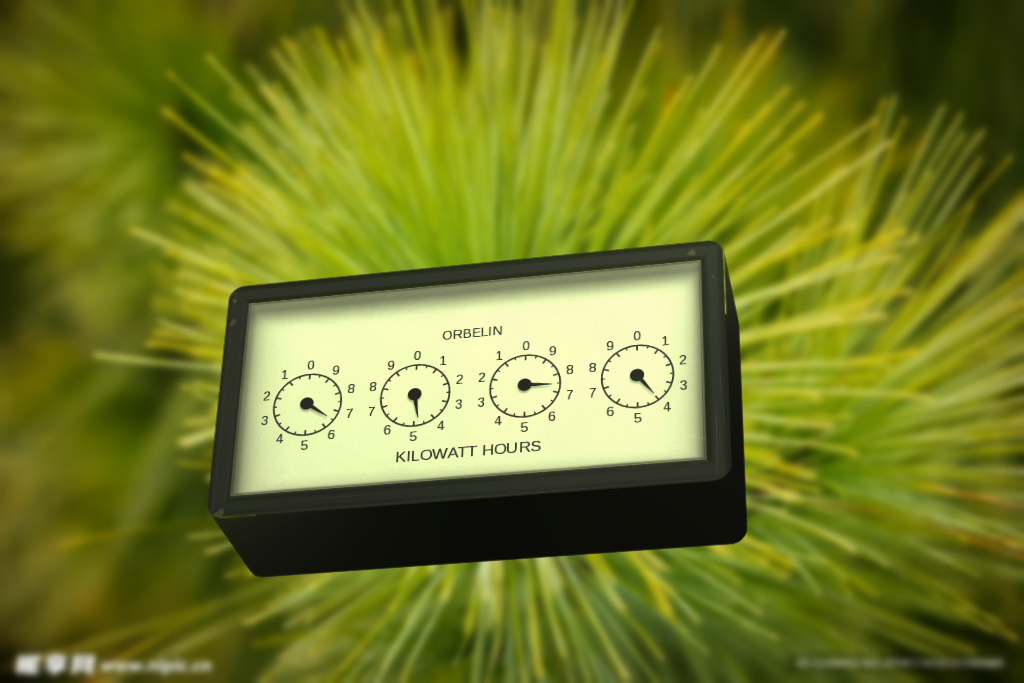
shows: 6474 kWh
